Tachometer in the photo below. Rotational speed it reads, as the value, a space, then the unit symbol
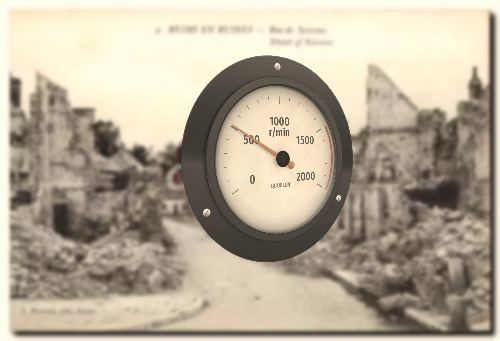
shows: 500 rpm
